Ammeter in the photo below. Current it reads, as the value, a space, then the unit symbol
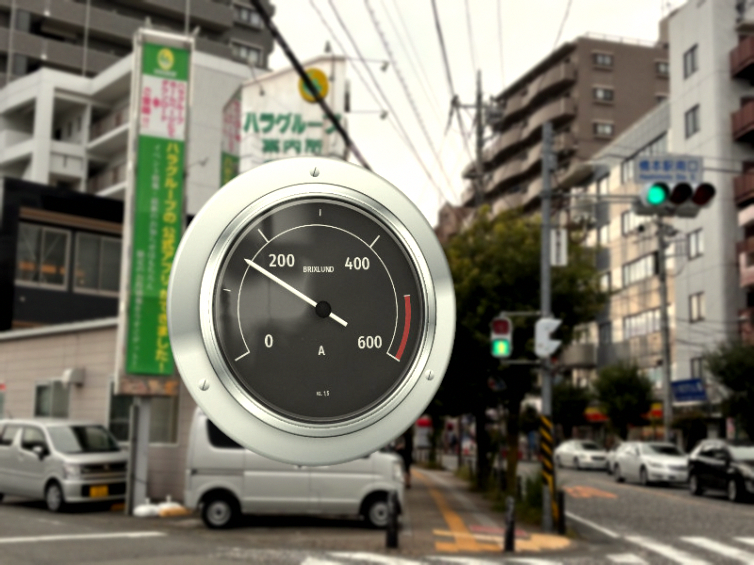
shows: 150 A
